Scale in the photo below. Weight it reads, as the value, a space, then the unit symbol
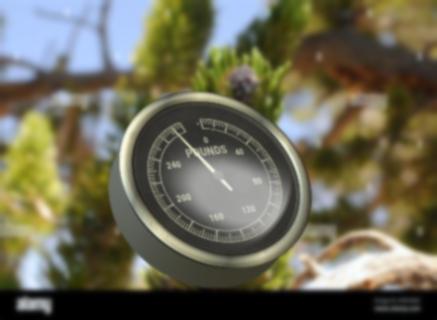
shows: 270 lb
